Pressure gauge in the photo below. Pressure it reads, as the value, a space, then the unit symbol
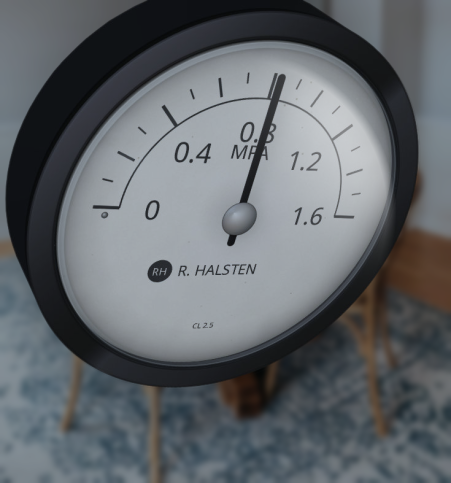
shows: 0.8 MPa
